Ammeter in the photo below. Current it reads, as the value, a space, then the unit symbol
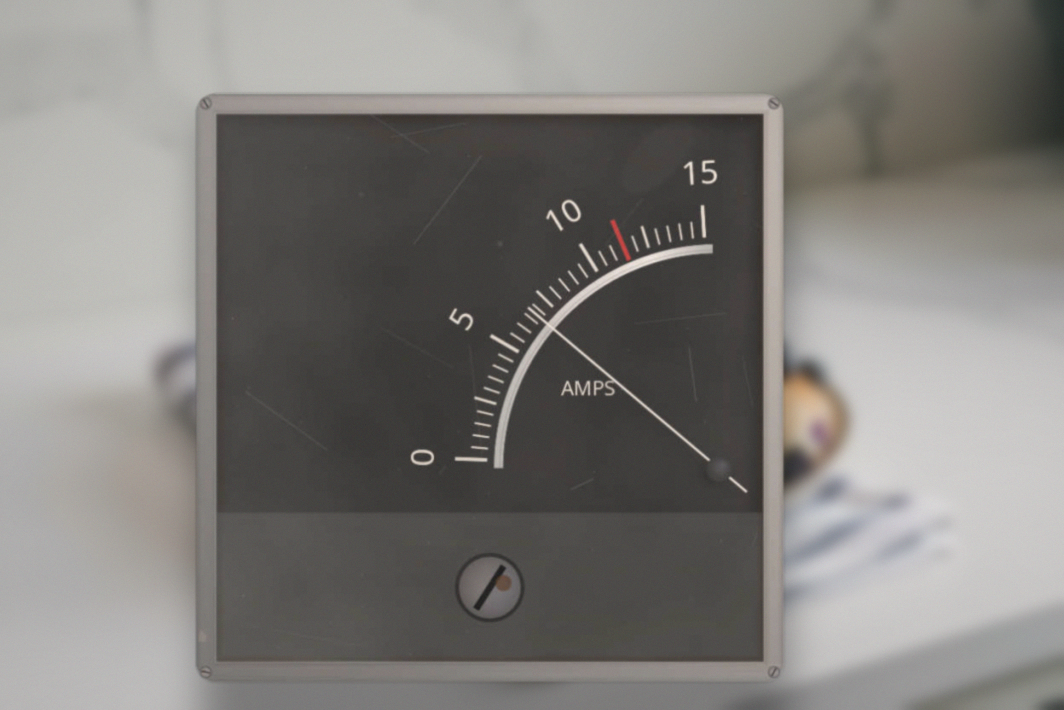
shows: 6.75 A
